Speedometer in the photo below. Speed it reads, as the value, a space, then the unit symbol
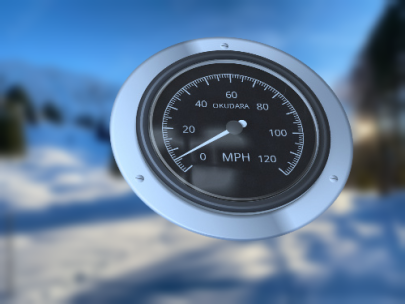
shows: 5 mph
